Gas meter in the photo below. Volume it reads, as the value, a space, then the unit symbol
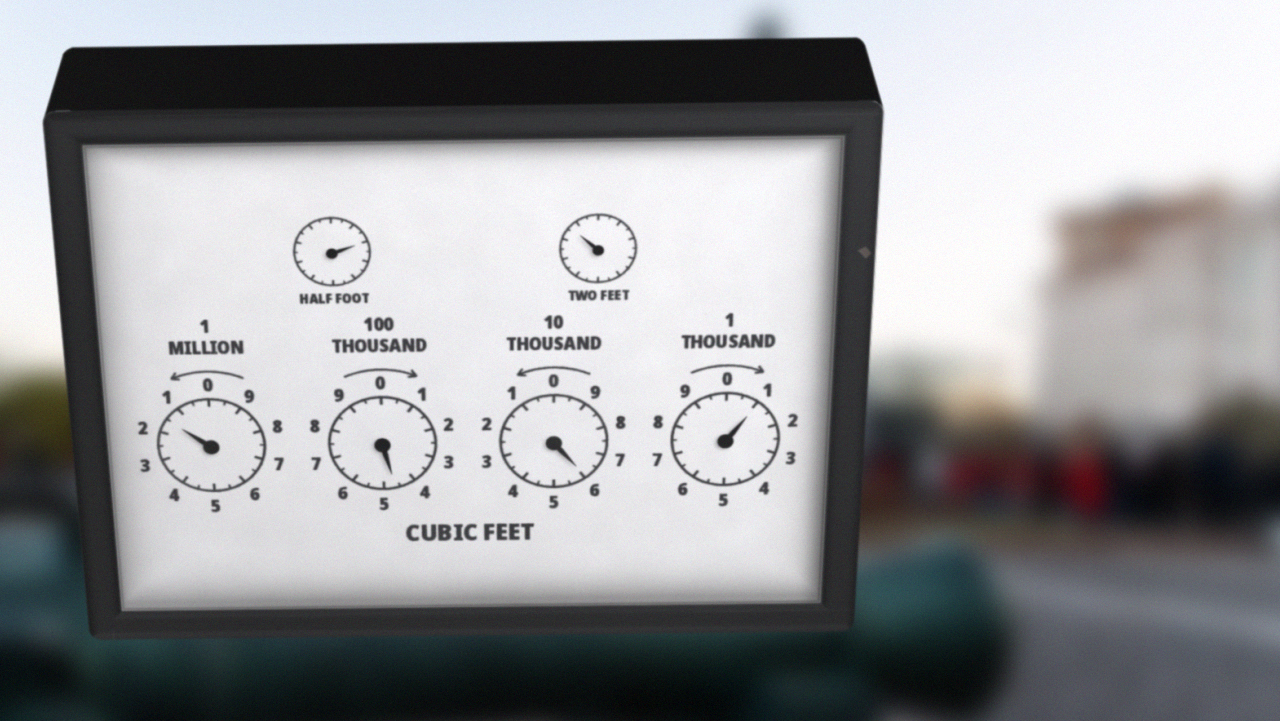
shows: 146100 ft³
